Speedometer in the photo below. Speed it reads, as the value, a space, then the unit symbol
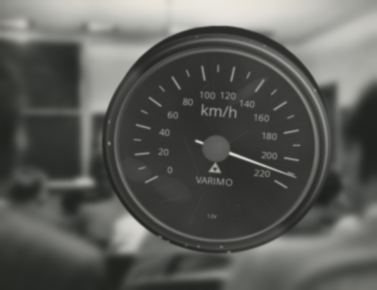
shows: 210 km/h
